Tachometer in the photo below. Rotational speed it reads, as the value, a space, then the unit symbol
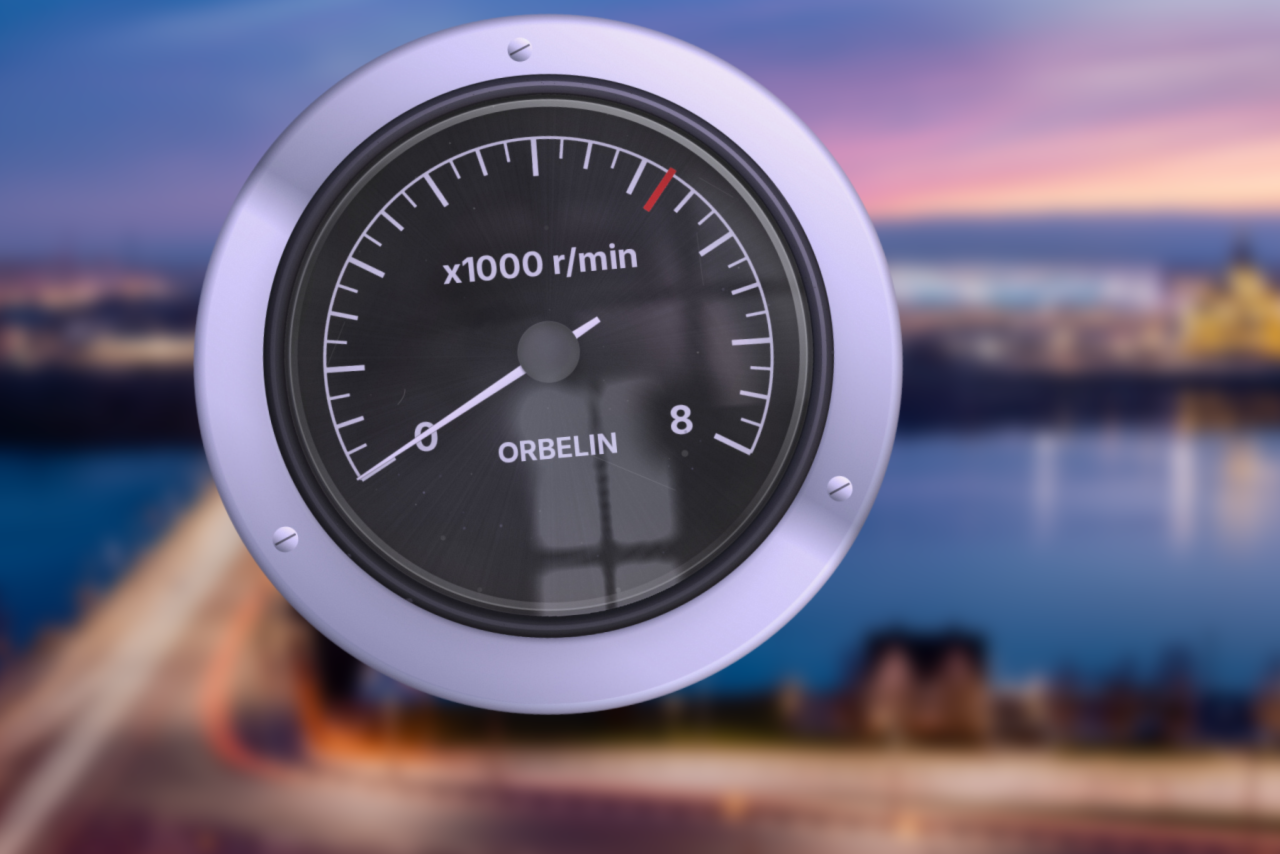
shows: 0 rpm
